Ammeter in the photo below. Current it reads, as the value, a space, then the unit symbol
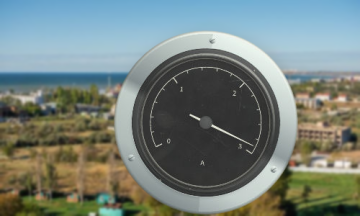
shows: 2.9 A
